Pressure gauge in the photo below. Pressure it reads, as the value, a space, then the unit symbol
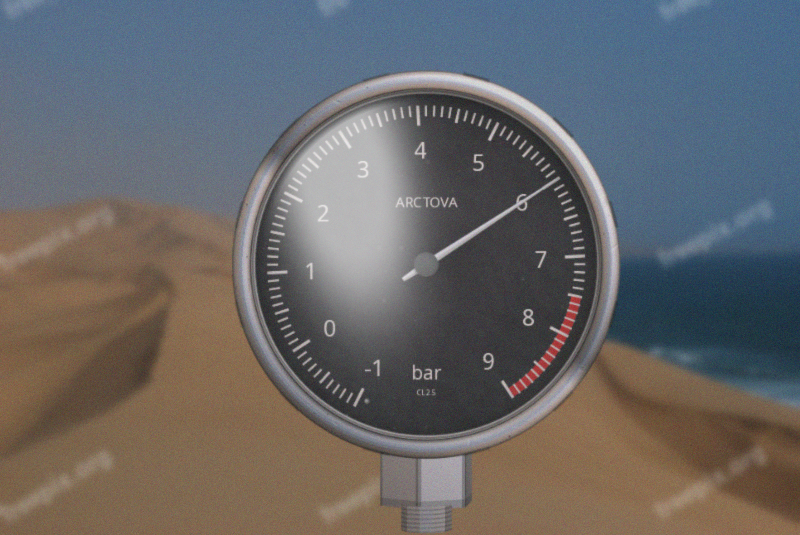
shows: 6 bar
